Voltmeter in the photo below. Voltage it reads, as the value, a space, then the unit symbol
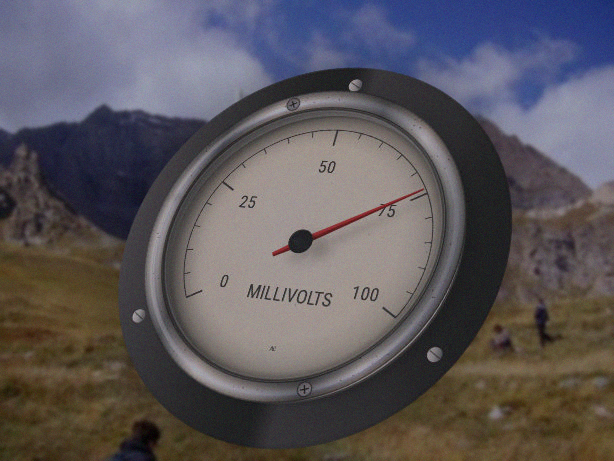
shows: 75 mV
